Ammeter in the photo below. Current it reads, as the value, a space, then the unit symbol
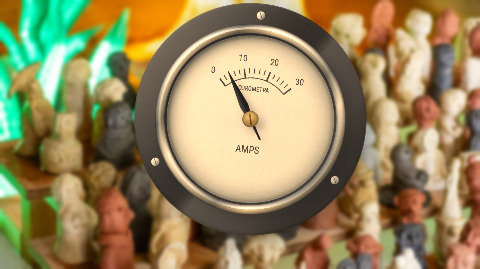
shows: 4 A
